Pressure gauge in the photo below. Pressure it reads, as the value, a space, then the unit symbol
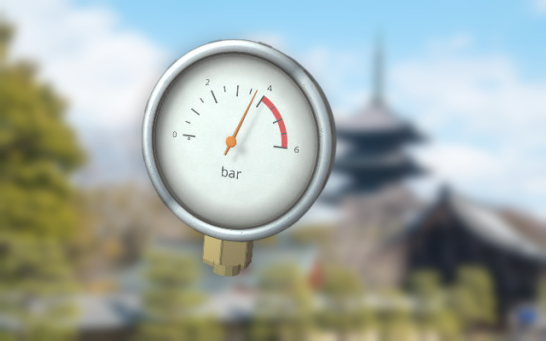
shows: 3.75 bar
